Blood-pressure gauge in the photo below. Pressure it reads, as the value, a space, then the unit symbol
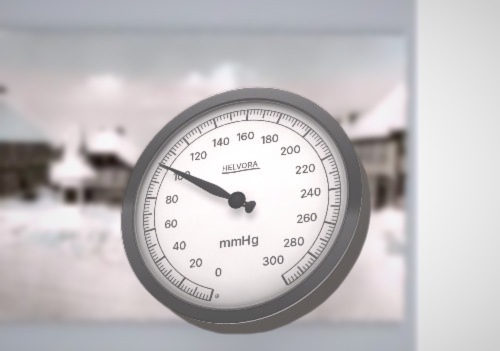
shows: 100 mmHg
